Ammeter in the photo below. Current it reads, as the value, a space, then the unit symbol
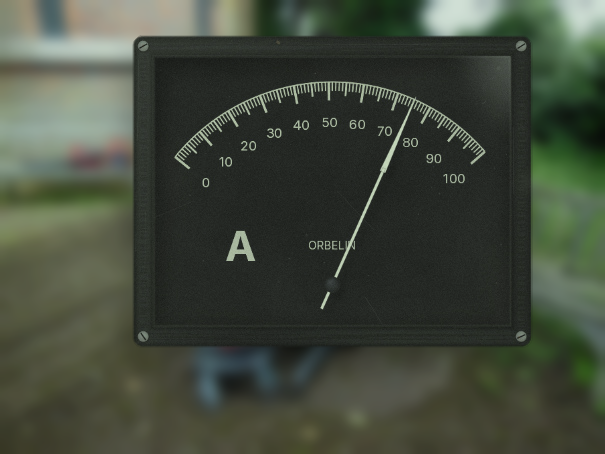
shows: 75 A
